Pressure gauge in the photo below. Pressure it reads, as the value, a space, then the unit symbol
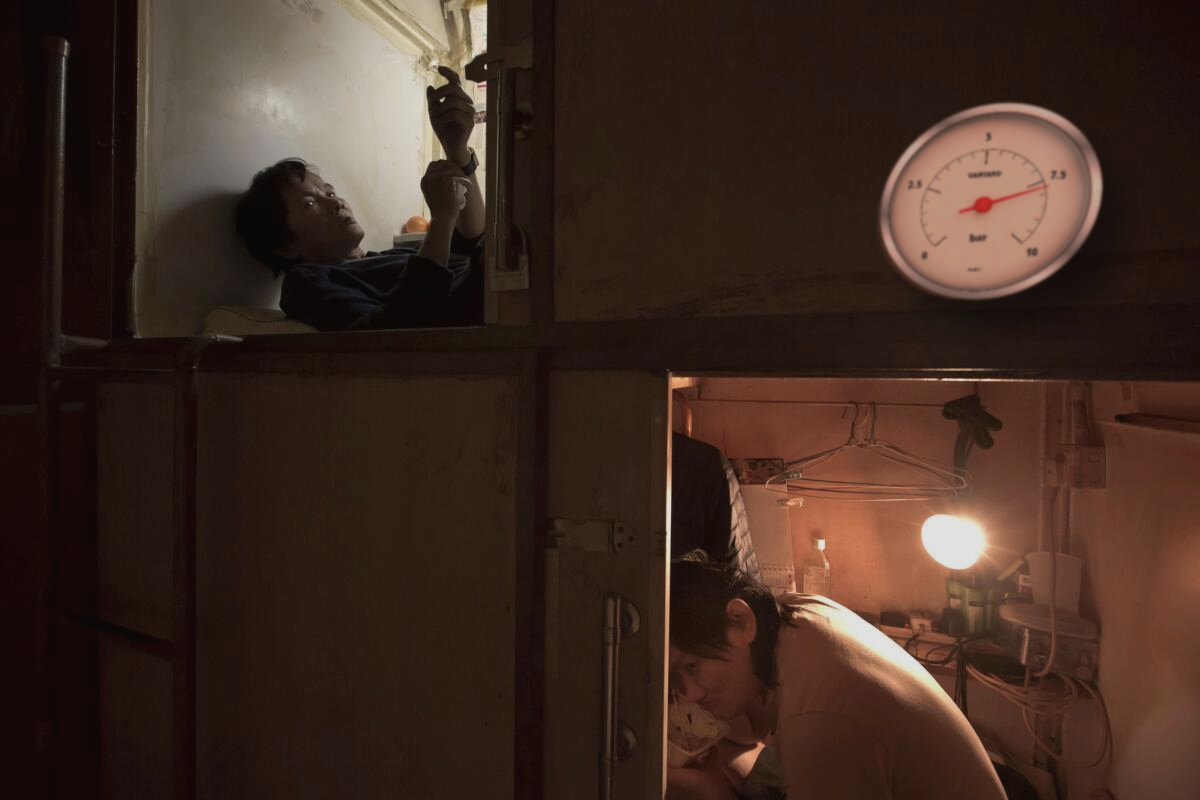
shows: 7.75 bar
